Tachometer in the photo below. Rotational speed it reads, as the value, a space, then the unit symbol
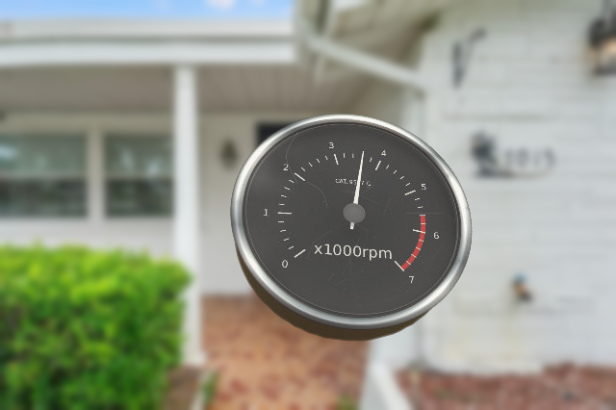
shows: 3600 rpm
